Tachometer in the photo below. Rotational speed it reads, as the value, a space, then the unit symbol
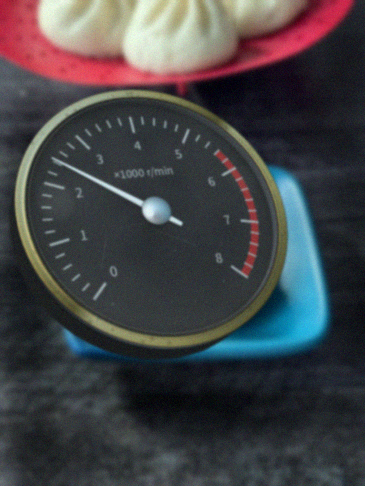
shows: 2400 rpm
